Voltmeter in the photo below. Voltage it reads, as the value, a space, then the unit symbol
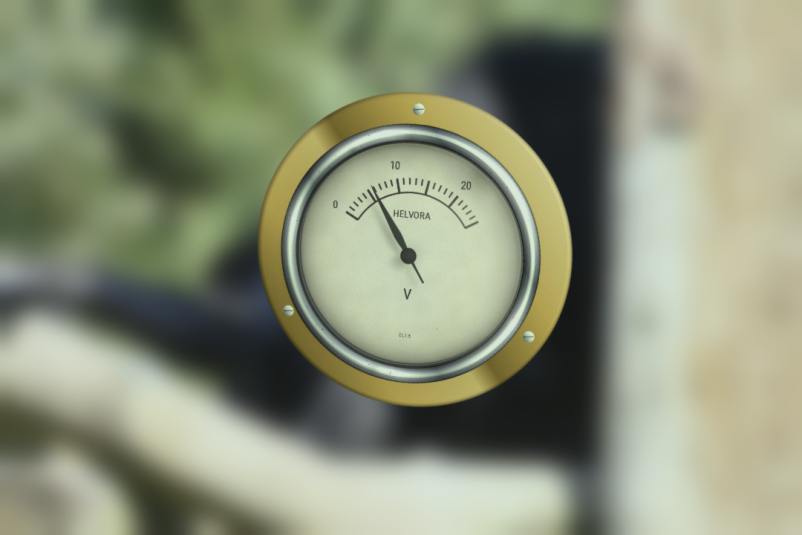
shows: 6 V
